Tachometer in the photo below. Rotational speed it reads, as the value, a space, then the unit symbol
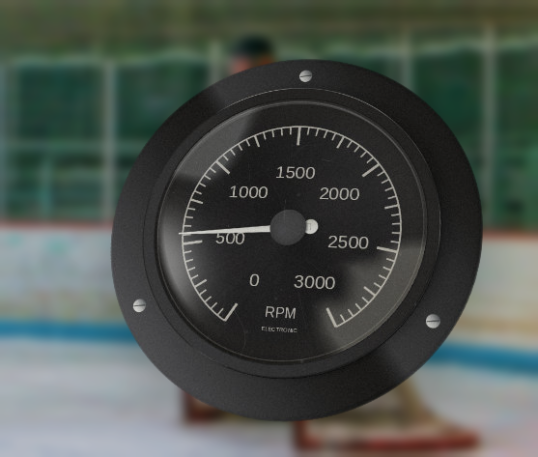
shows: 550 rpm
